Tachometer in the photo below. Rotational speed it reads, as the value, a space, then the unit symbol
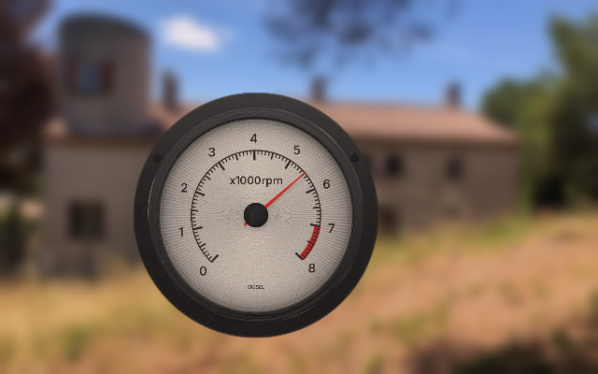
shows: 5500 rpm
